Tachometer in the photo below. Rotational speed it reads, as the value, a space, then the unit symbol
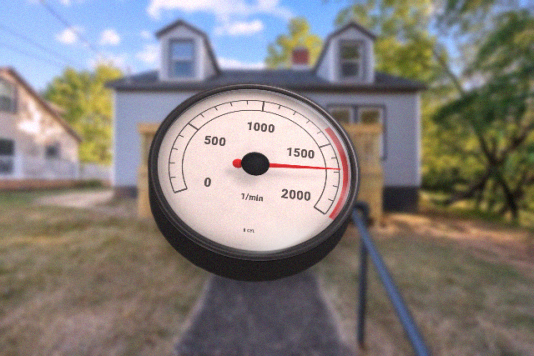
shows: 1700 rpm
